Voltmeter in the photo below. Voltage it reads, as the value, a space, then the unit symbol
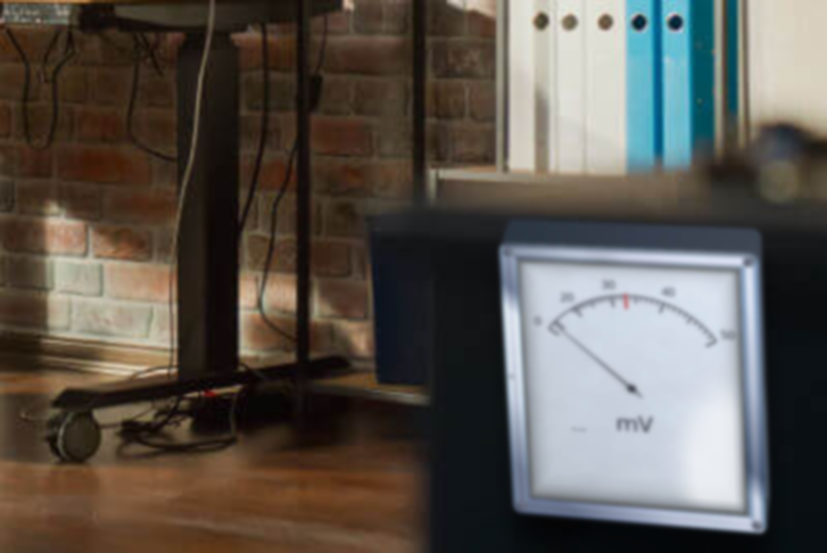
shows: 10 mV
